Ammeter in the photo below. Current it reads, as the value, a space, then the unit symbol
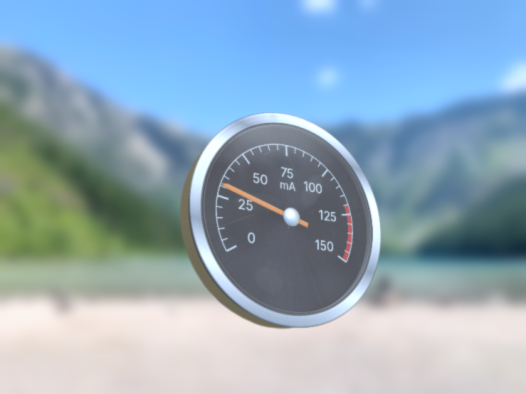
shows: 30 mA
